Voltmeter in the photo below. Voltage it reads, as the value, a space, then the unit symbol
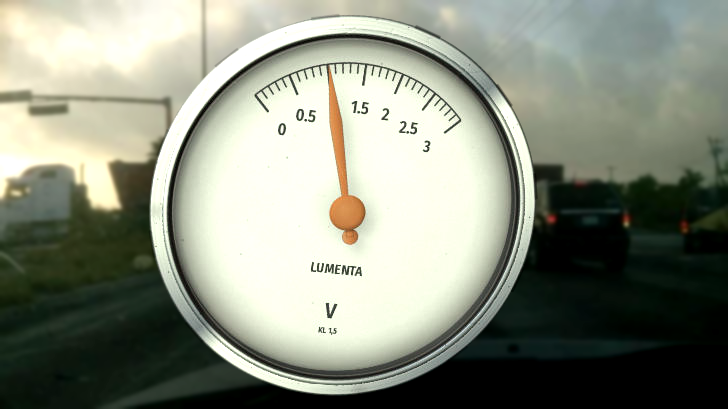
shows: 1 V
